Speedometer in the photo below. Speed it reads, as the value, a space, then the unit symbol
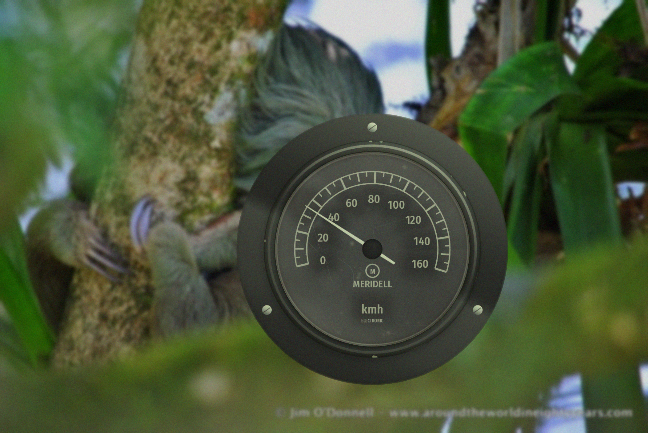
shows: 35 km/h
